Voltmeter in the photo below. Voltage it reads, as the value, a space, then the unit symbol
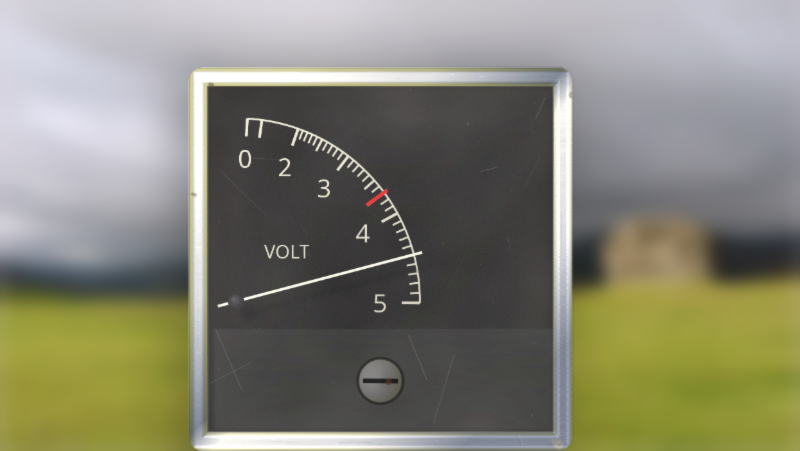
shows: 4.5 V
